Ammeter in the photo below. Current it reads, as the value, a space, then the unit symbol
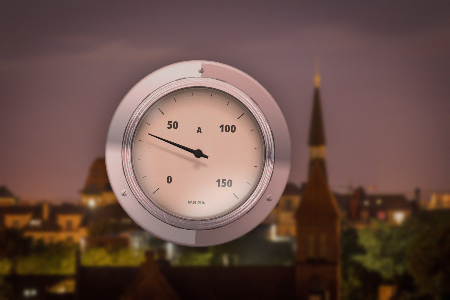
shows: 35 A
